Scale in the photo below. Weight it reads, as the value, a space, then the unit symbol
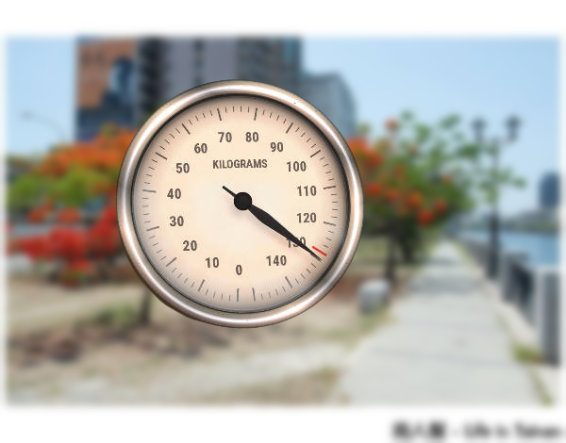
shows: 130 kg
